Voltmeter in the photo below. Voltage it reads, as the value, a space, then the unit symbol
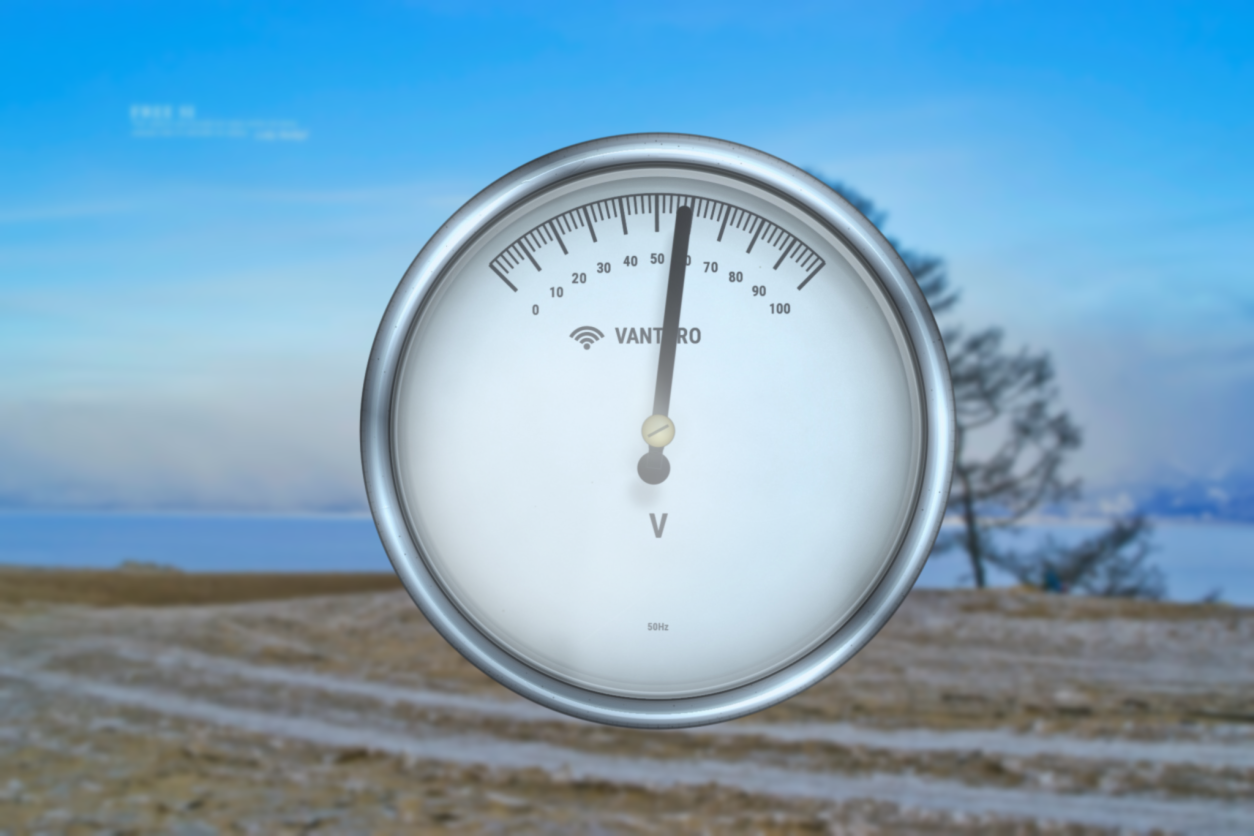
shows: 58 V
